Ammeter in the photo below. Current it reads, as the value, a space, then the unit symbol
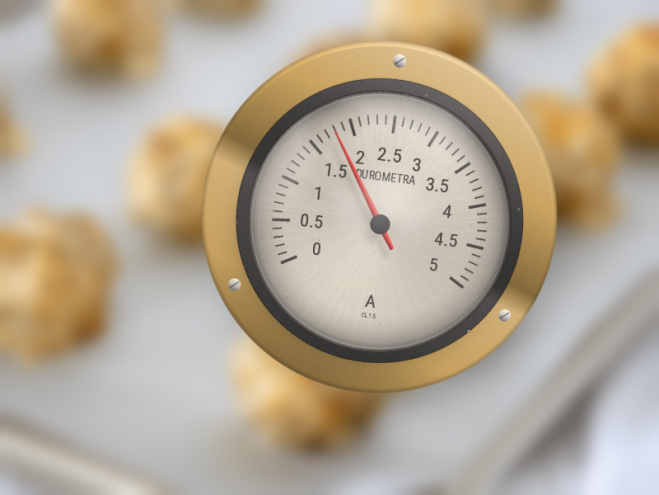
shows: 1.8 A
